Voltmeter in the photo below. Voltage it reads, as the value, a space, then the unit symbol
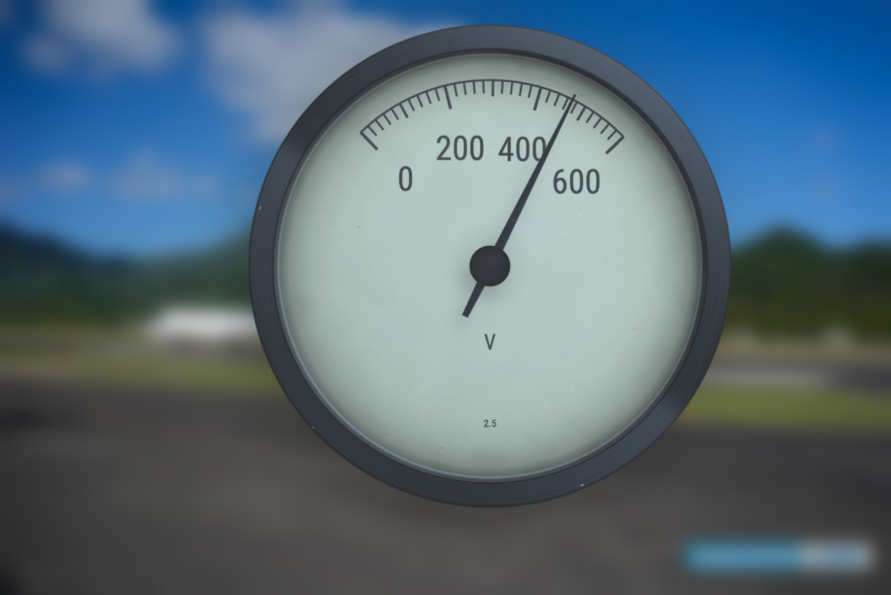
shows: 470 V
